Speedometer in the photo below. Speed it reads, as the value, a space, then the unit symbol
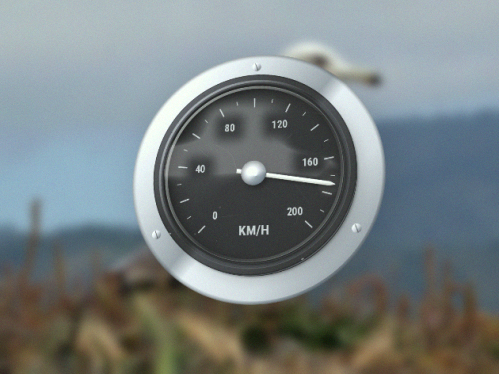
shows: 175 km/h
